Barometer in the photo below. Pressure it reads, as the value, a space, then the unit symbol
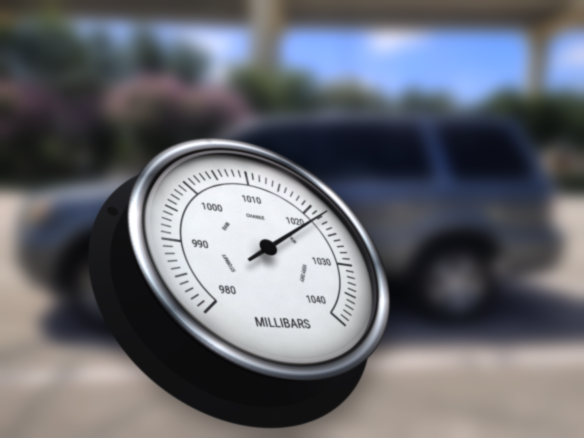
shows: 1022 mbar
